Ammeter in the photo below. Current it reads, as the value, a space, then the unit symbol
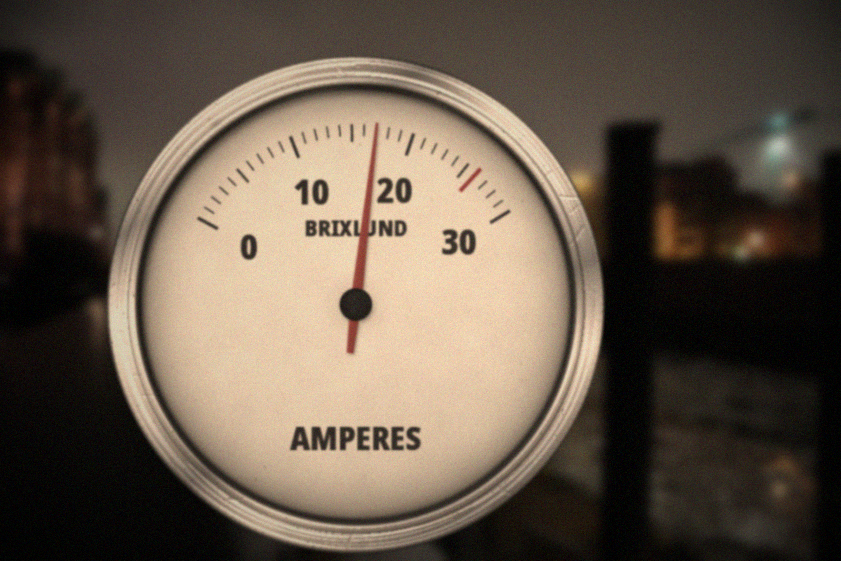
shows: 17 A
